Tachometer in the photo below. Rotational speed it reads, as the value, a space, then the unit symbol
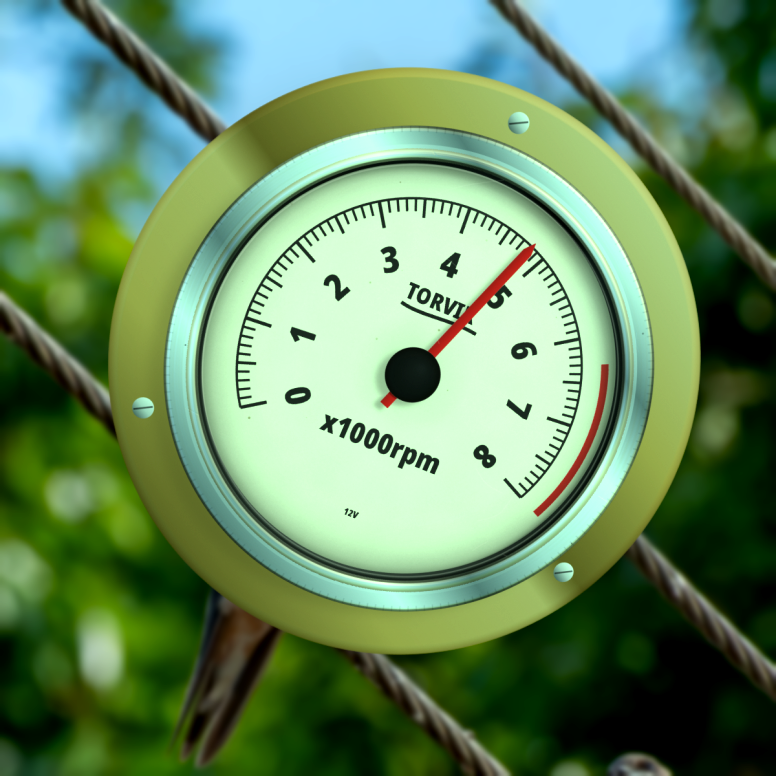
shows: 4800 rpm
